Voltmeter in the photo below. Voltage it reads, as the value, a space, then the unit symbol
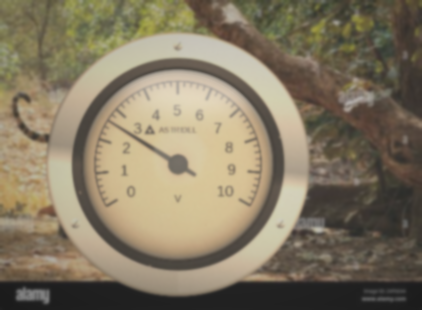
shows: 2.6 V
